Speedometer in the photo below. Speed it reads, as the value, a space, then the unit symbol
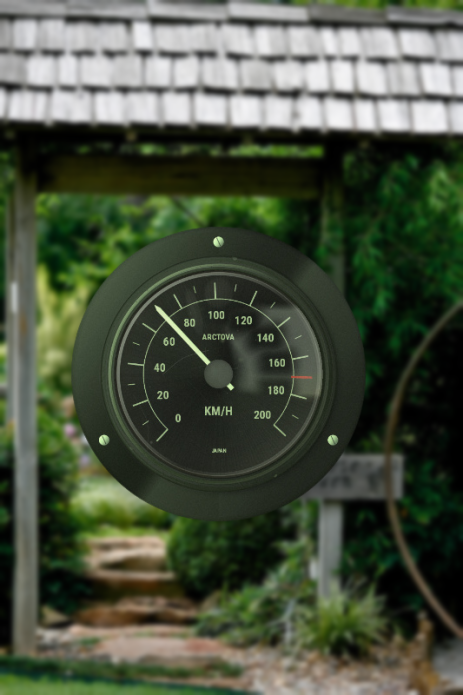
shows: 70 km/h
